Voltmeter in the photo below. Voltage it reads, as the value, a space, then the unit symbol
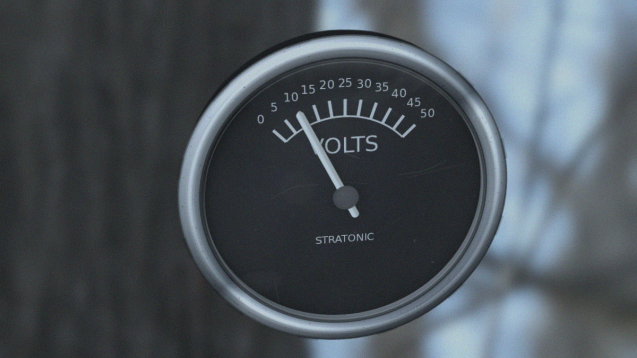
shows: 10 V
